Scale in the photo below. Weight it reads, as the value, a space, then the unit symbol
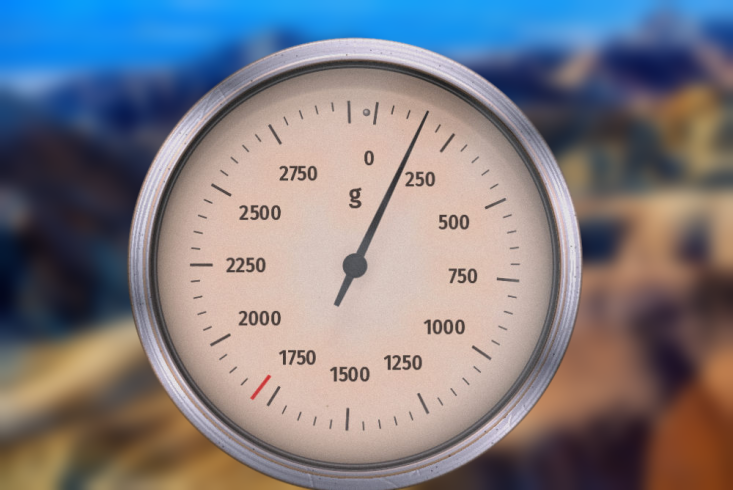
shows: 150 g
